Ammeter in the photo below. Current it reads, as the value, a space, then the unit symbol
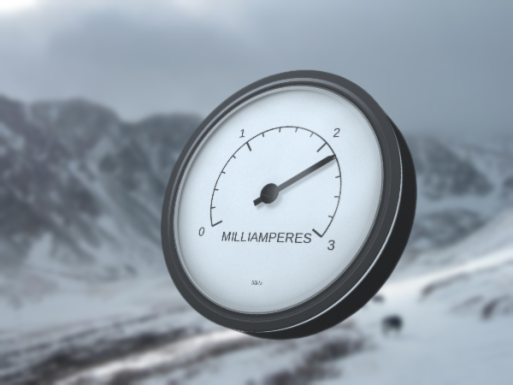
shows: 2.2 mA
